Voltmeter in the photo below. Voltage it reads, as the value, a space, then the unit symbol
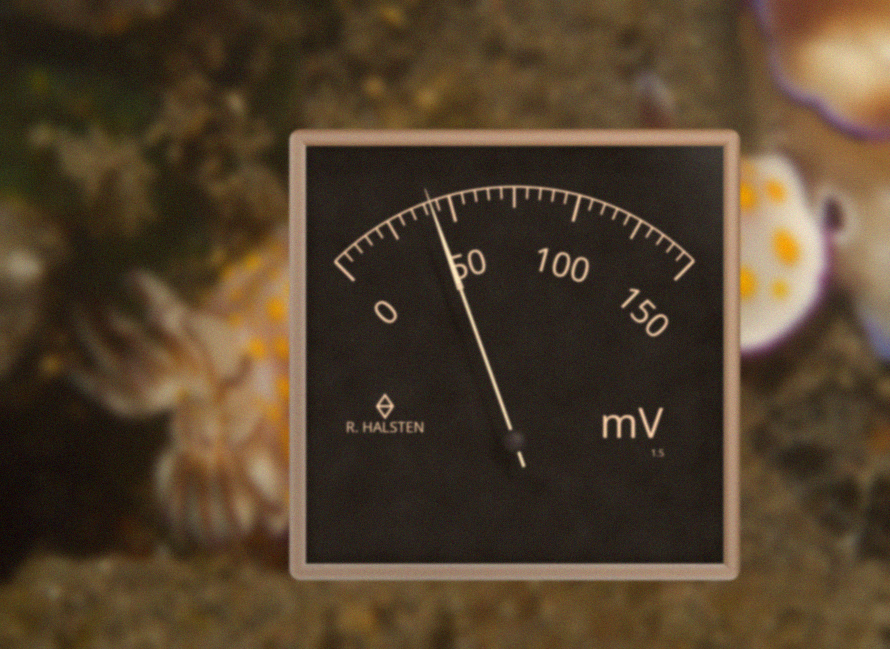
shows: 42.5 mV
